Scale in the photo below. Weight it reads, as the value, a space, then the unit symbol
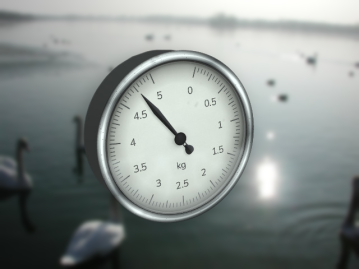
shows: 4.75 kg
